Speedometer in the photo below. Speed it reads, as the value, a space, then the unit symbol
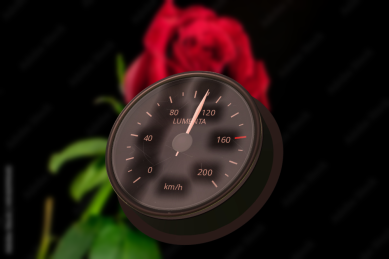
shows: 110 km/h
